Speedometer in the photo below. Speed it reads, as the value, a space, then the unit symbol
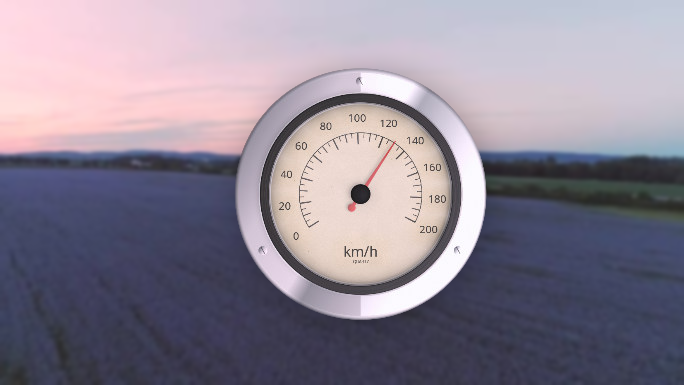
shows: 130 km/h
